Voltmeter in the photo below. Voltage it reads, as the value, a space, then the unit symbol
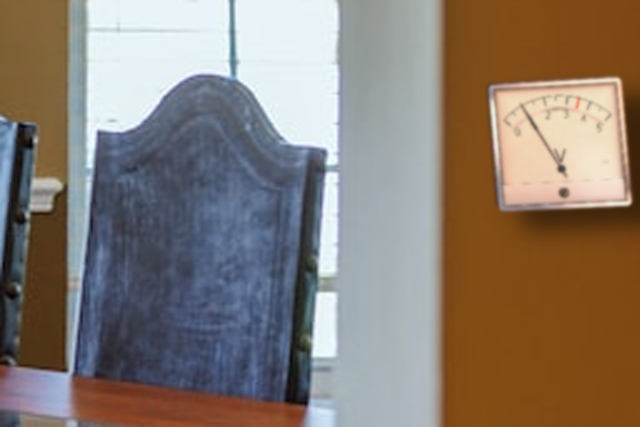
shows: 1 V
